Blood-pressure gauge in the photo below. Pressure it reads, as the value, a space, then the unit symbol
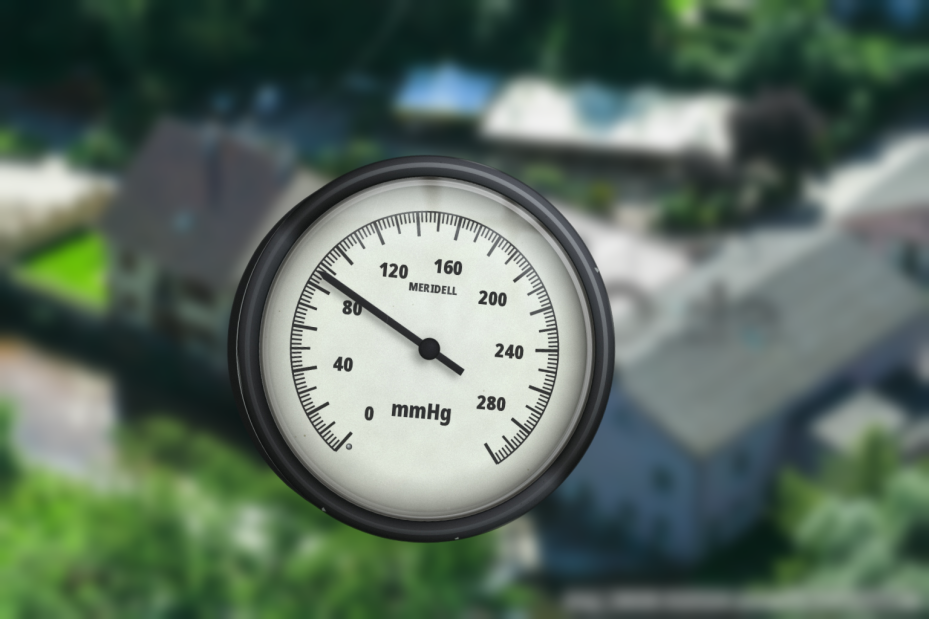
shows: 86 mmHg
